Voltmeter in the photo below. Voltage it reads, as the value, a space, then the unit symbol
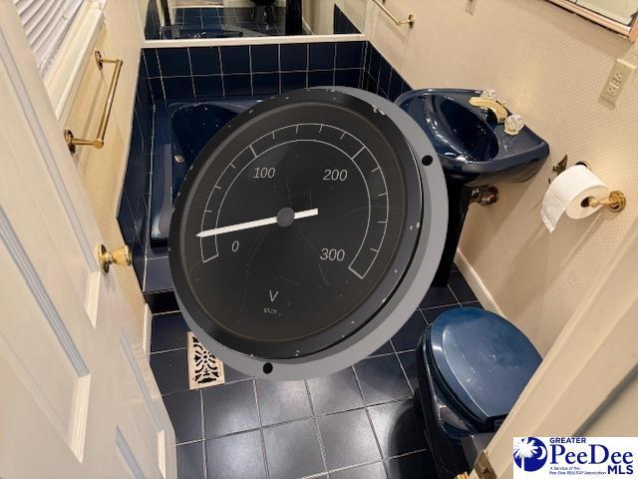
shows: 20 V
